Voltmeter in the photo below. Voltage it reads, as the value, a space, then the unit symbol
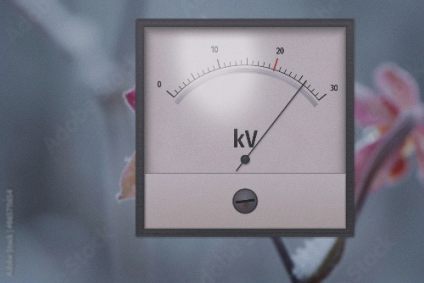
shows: 26 kV
